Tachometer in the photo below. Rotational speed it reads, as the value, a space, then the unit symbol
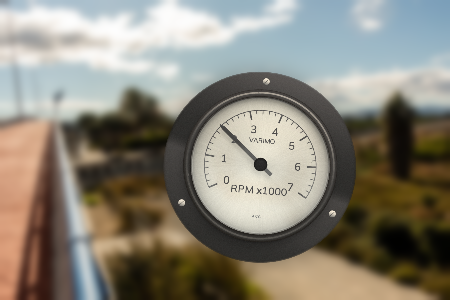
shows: 2000 rpm
